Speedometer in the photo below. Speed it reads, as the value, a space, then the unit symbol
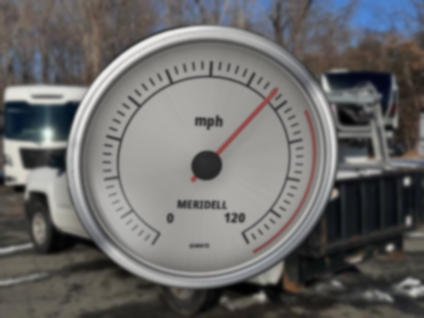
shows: 76 mph
